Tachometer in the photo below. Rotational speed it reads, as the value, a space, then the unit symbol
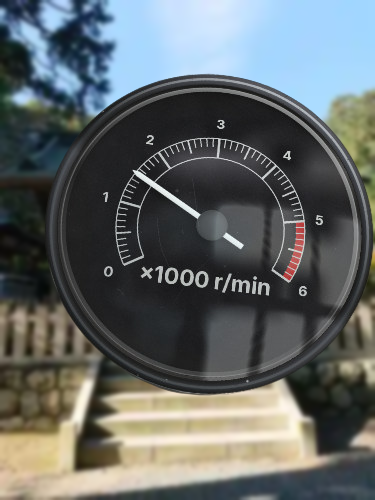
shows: 1500 rpm
